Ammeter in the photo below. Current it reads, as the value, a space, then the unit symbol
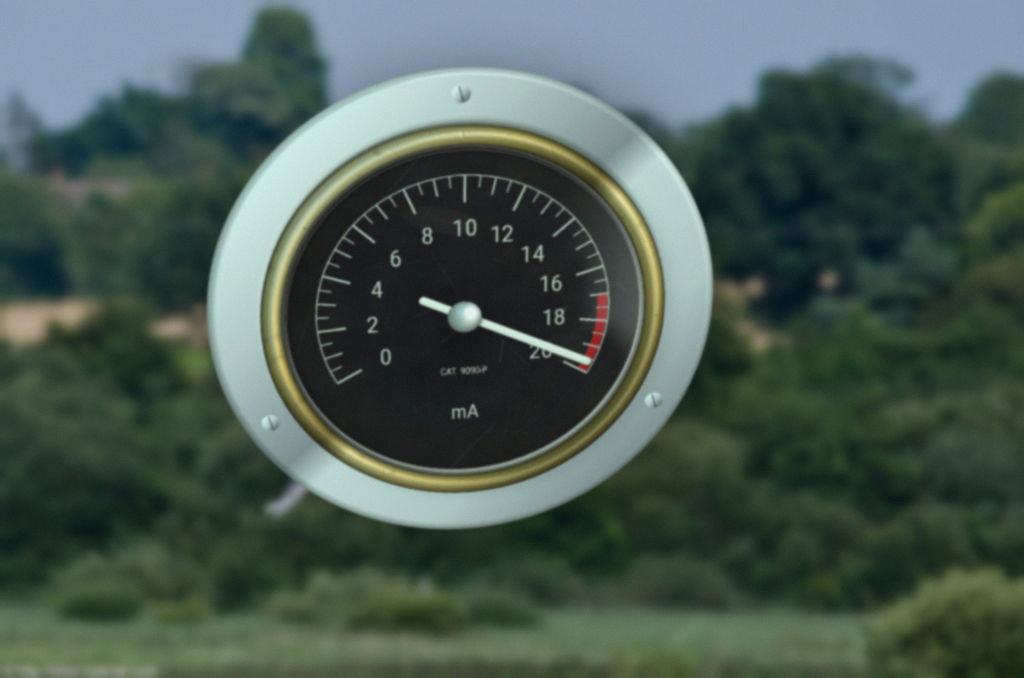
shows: 19.5 mA
